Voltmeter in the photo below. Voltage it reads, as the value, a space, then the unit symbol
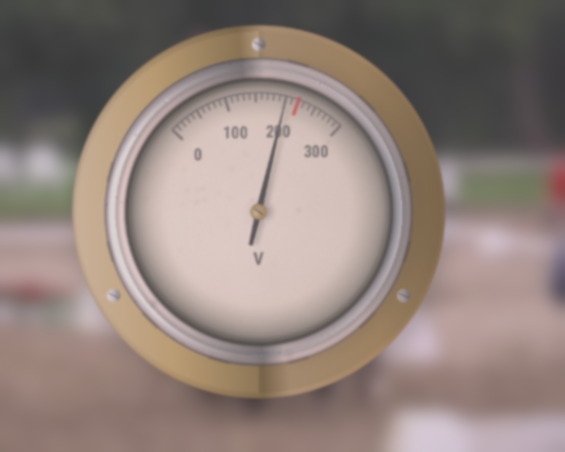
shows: 200 V
